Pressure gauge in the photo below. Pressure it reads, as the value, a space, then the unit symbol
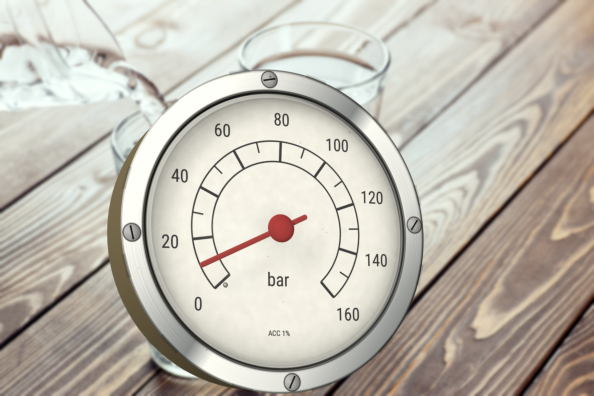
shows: 10 bar
